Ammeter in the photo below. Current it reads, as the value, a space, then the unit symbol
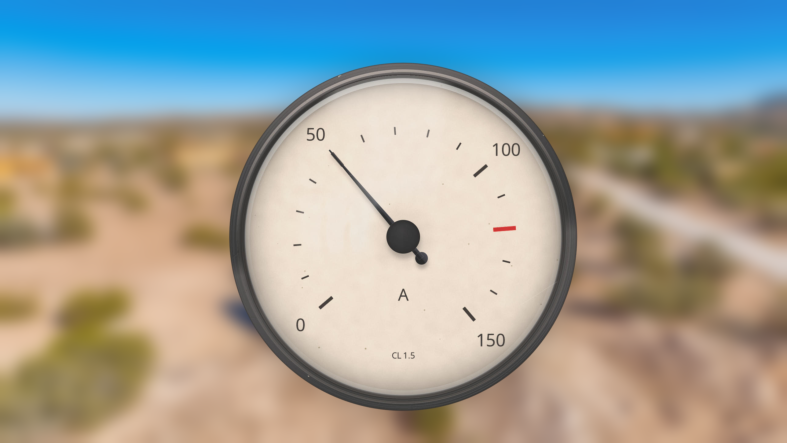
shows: 50 A
